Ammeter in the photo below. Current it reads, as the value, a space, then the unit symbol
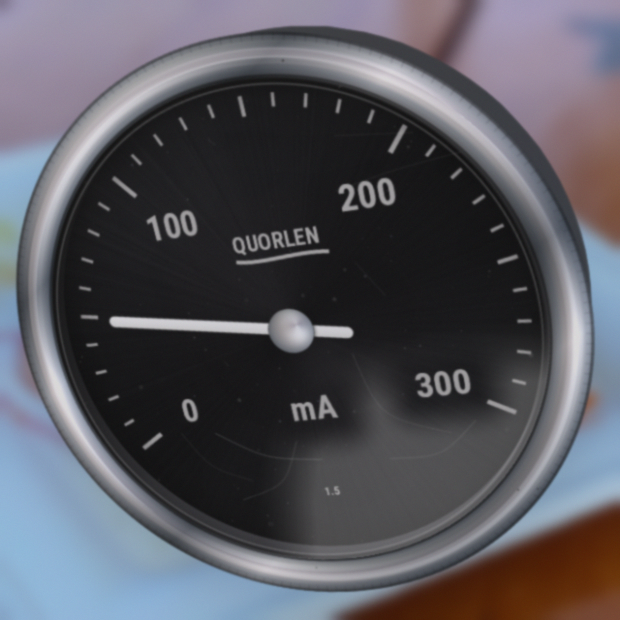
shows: 50 mA
